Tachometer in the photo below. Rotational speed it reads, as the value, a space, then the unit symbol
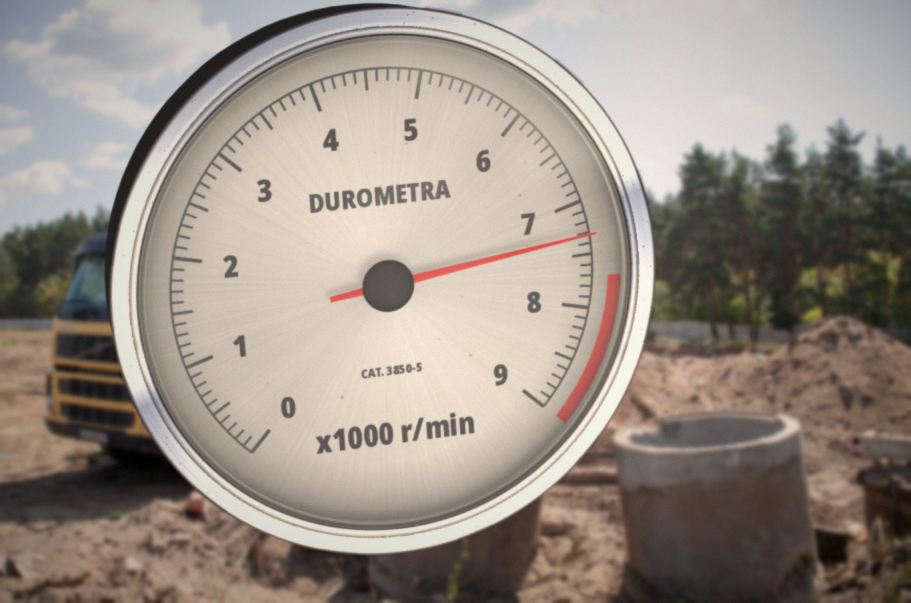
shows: 7300 rpm
